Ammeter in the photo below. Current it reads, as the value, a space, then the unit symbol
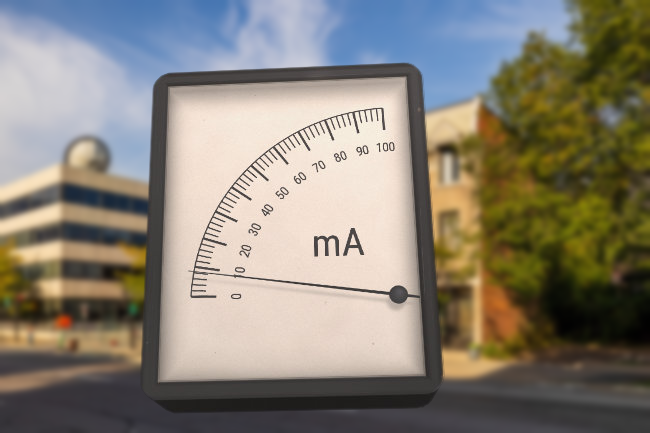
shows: 8 mA
